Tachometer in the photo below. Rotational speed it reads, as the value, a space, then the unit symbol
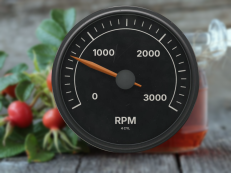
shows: 650 rpm
